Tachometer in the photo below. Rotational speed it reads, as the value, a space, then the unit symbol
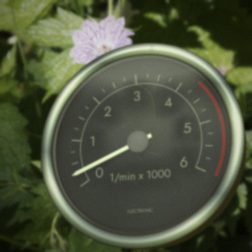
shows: 250 rpm
